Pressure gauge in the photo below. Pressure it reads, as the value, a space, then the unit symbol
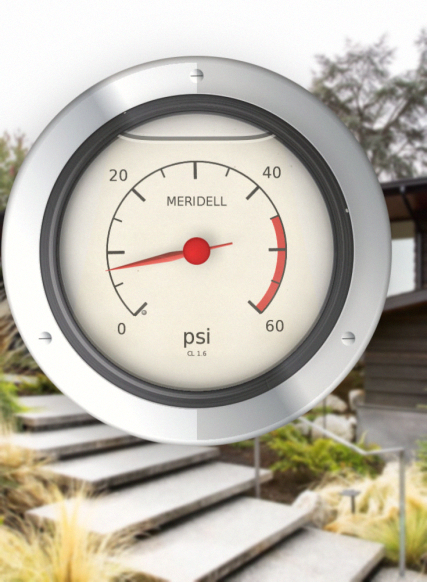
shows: 7.5 psi
